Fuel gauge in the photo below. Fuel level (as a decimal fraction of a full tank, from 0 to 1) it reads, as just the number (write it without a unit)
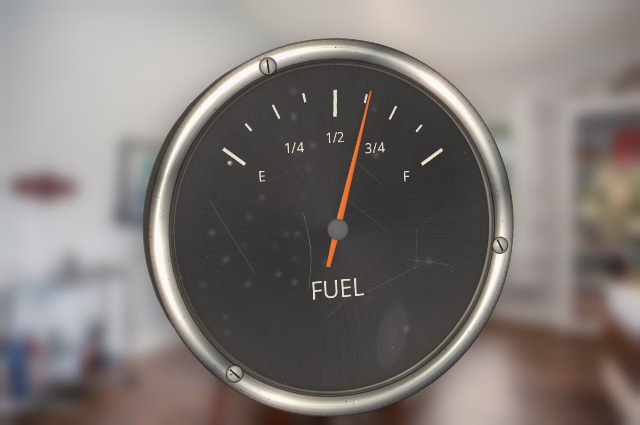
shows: 0.625
